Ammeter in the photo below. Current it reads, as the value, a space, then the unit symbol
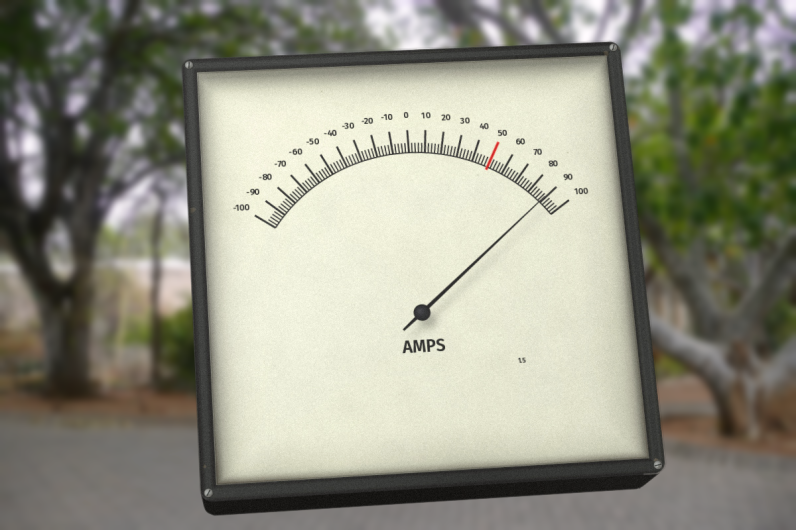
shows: 90 A
